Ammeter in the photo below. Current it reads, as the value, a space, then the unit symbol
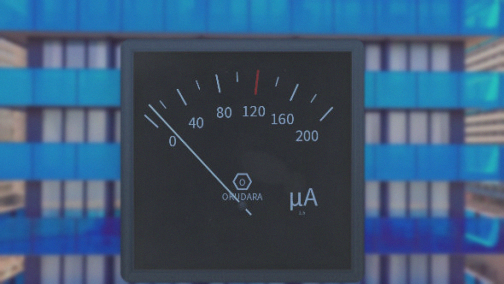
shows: 10 µA
